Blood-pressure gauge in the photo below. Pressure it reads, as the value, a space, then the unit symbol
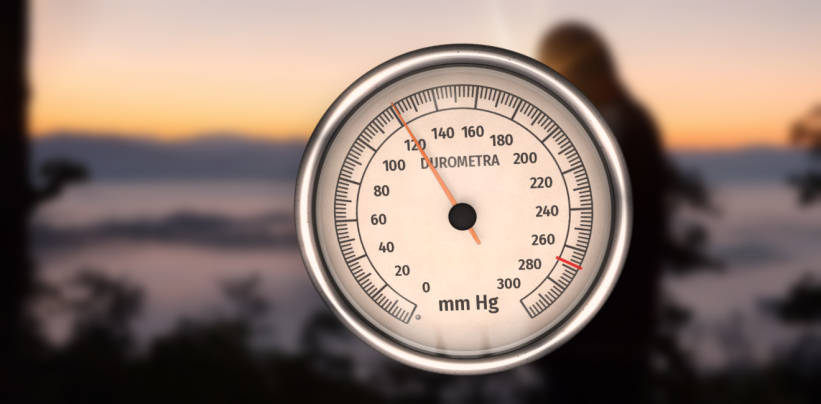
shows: 122 mmHg
